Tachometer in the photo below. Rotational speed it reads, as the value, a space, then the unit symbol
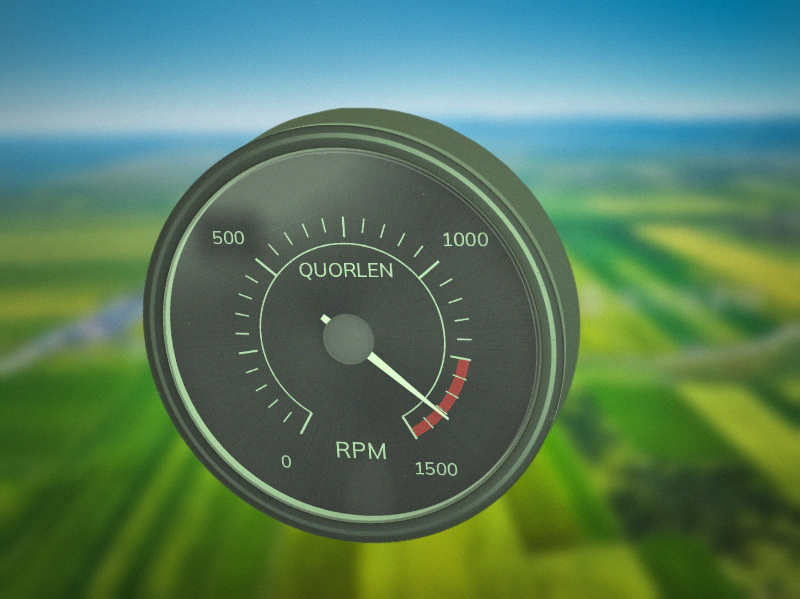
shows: 1400 rpm
